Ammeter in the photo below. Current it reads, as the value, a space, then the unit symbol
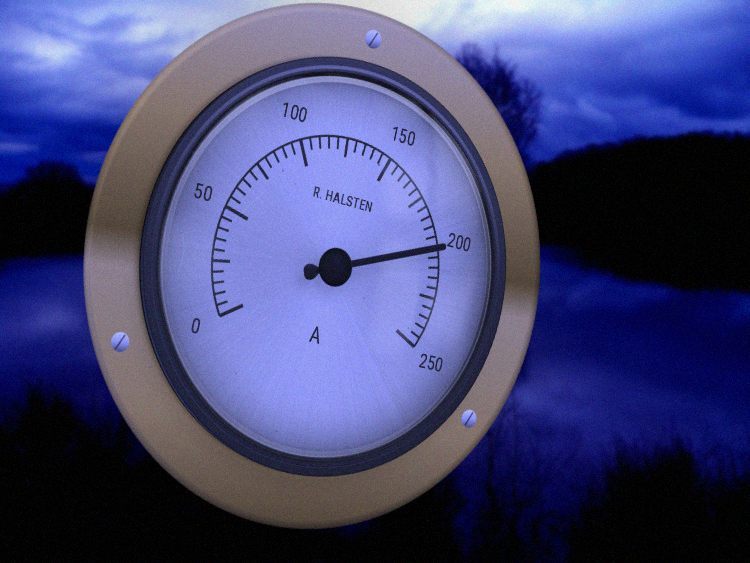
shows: 200 A
